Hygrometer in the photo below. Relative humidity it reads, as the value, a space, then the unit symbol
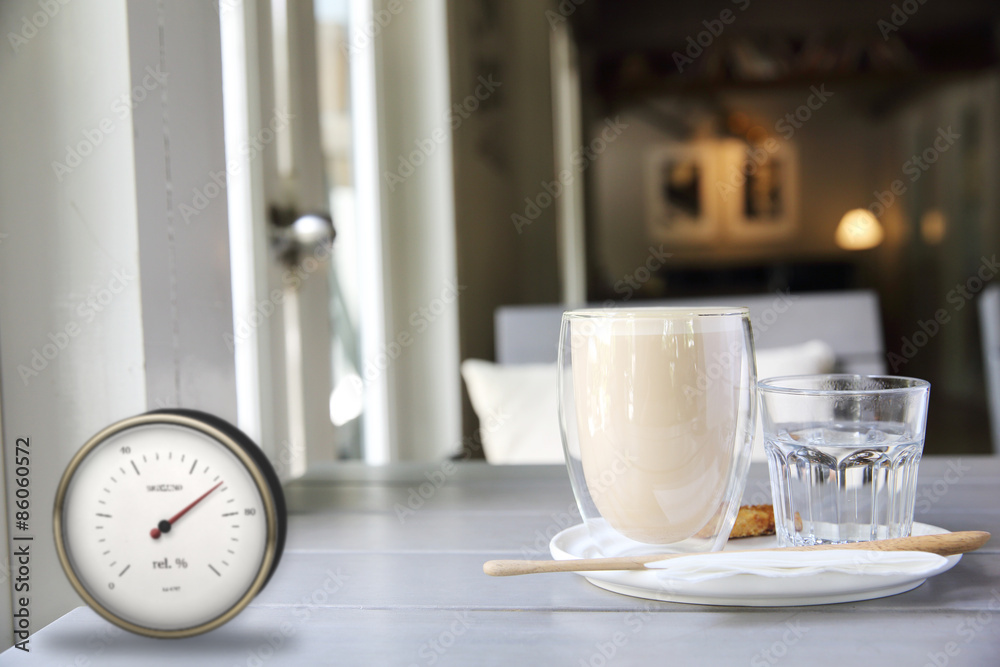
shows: 70 %
